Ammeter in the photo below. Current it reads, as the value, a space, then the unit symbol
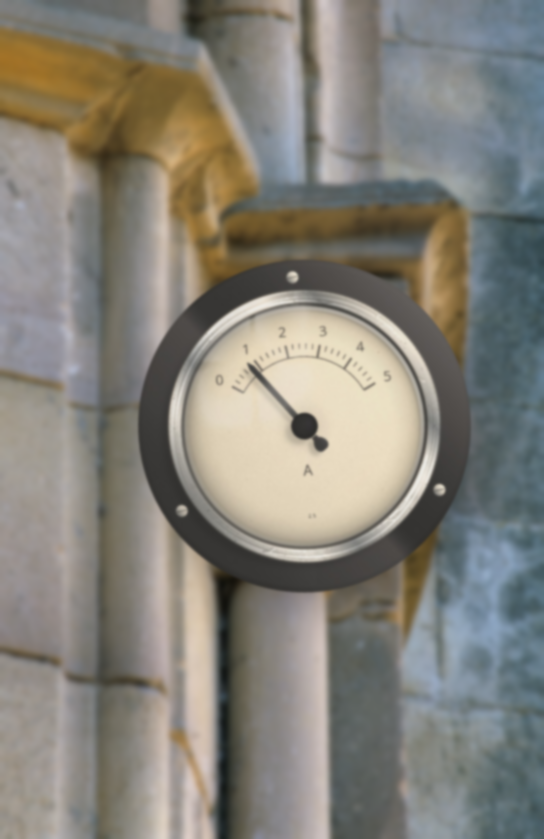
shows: 0.8 A
